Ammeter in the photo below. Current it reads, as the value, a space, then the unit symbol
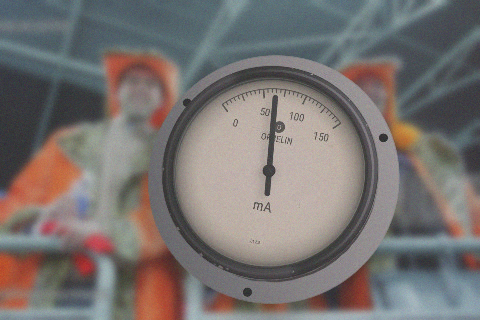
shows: 65 mA
